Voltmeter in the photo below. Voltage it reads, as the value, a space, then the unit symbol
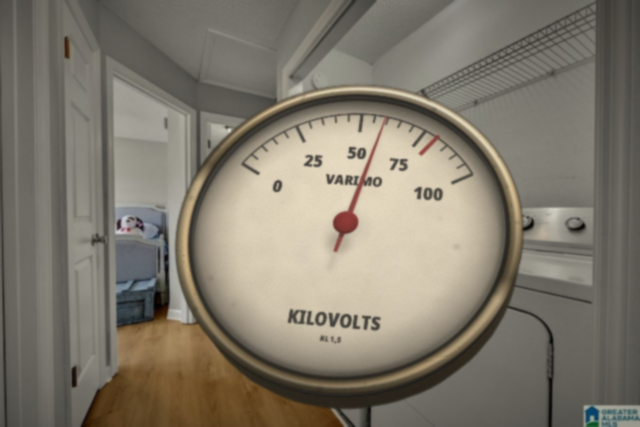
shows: 60 kV
